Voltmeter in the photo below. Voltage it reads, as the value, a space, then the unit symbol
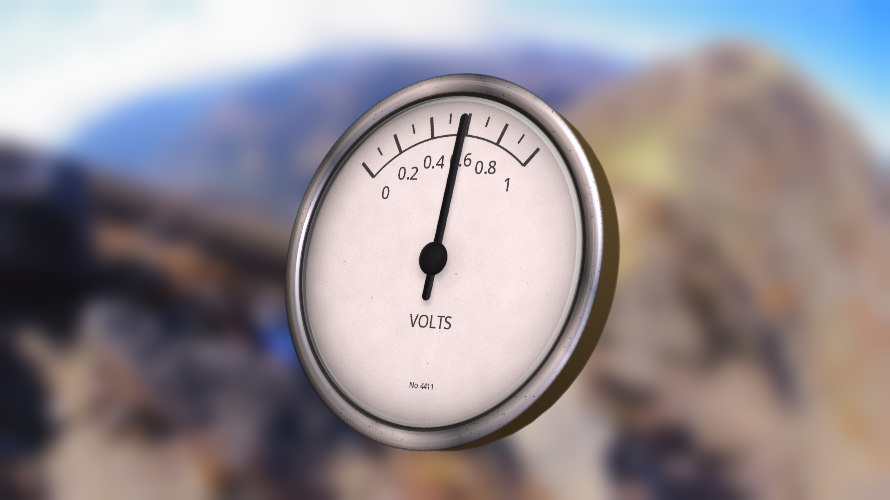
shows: 0.6 V
